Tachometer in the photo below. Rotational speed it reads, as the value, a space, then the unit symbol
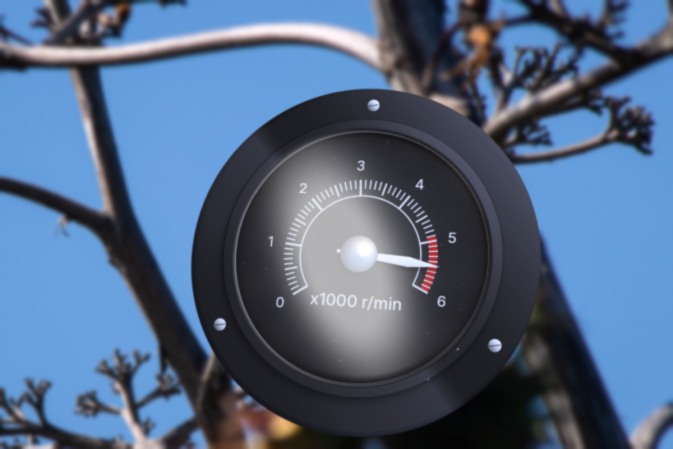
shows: 5500 rpm
